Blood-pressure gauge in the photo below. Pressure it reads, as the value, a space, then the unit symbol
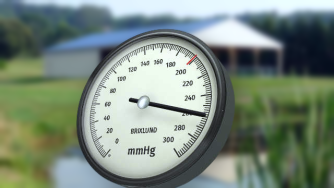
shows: 260 mmHg
